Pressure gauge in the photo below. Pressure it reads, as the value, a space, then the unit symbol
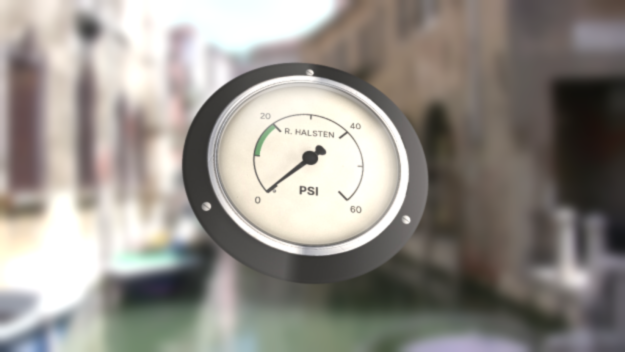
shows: 0 psi
